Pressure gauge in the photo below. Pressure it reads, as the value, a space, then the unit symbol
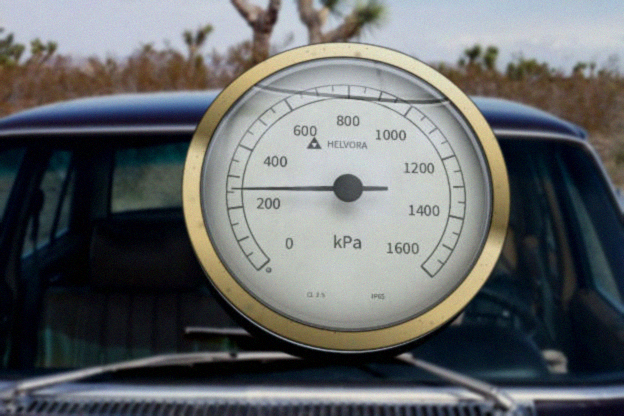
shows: 250 kPa
